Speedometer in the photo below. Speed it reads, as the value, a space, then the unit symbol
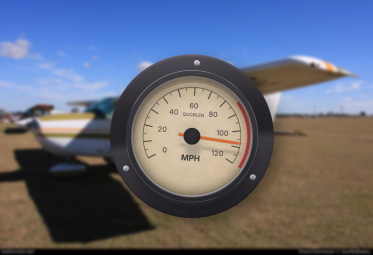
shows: 107.5 mph
